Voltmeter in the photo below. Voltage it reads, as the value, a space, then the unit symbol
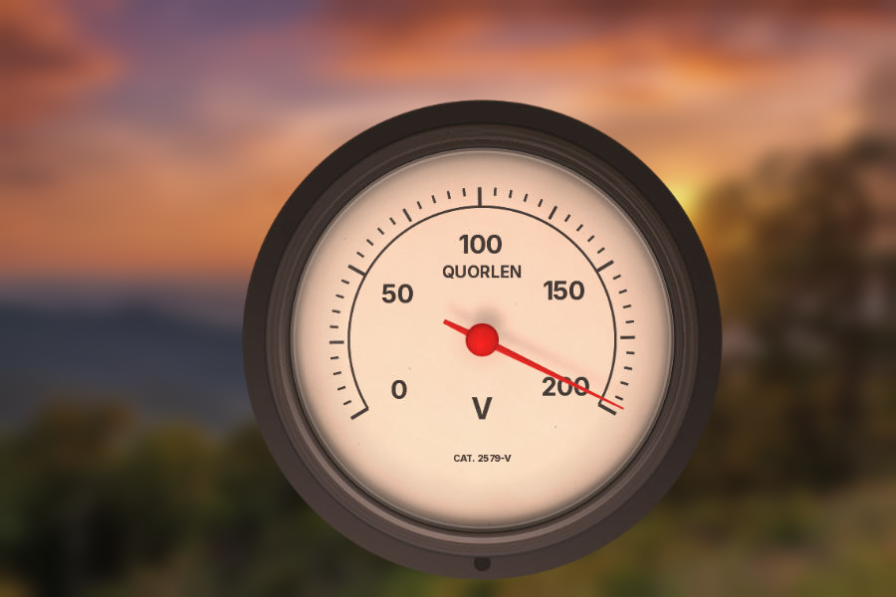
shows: 197.5 V
